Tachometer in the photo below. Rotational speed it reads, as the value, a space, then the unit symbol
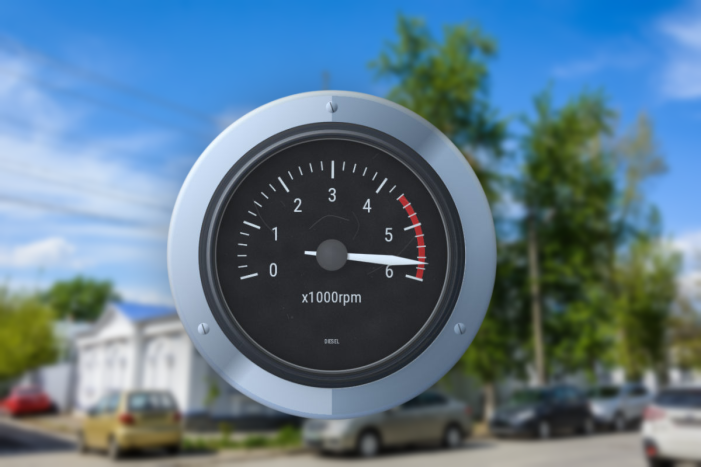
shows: 5700 rpm
